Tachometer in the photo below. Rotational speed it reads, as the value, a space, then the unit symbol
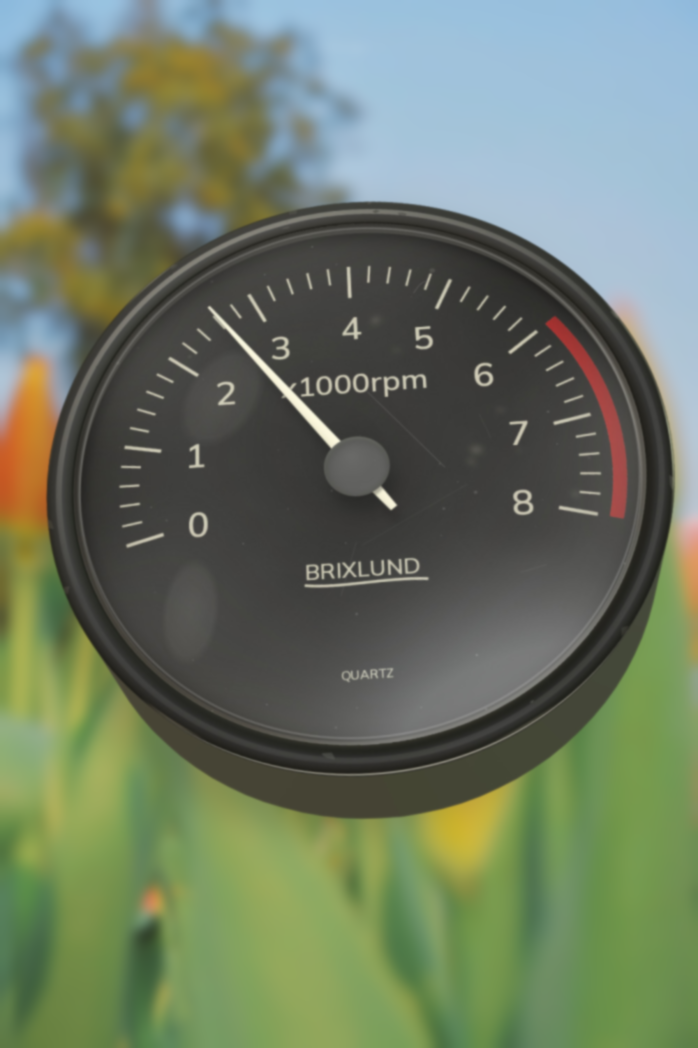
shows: 2600 rpm
